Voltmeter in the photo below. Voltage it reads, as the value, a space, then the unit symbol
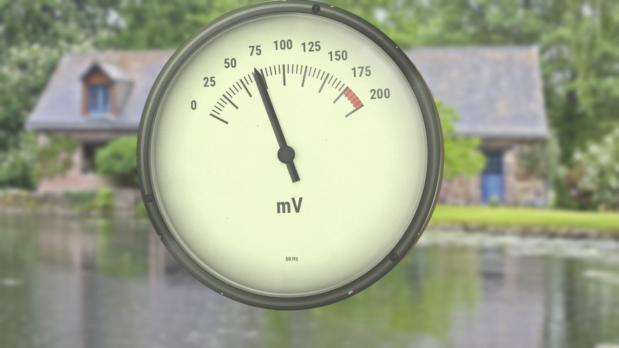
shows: 70 mV
